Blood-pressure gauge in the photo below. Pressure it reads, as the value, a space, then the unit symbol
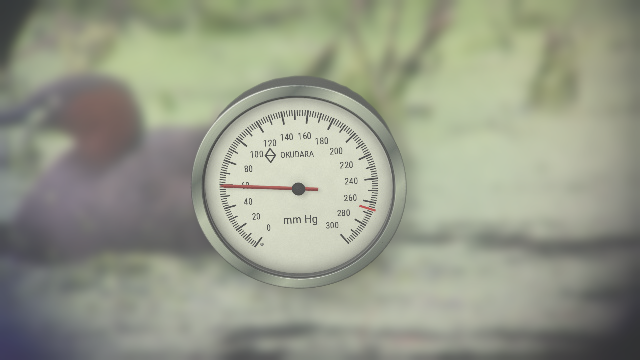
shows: 60 mmHg
